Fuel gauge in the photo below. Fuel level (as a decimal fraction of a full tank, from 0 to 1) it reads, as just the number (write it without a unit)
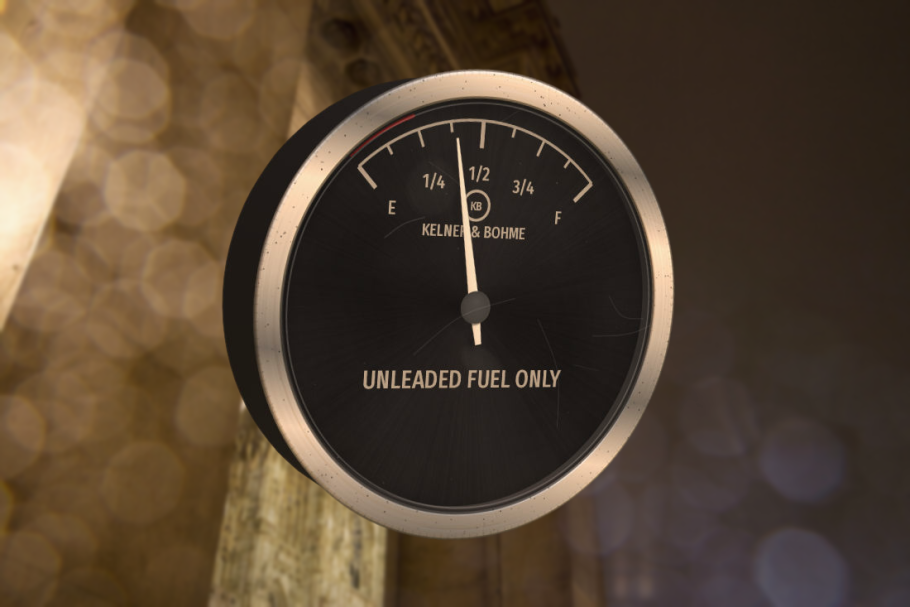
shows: 0.375
